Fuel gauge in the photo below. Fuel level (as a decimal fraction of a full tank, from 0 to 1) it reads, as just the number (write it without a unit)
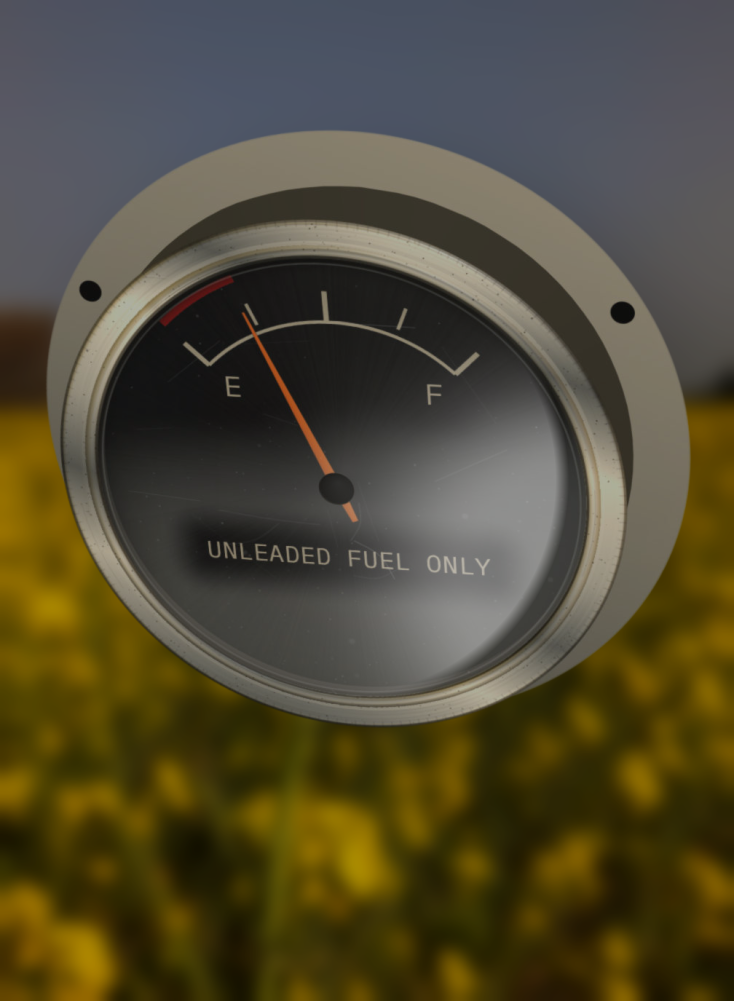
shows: 0.25
